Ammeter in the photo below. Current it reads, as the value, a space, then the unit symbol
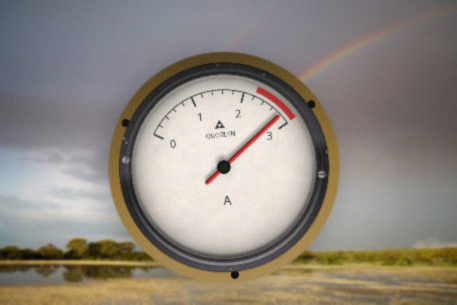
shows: 2.8 A
